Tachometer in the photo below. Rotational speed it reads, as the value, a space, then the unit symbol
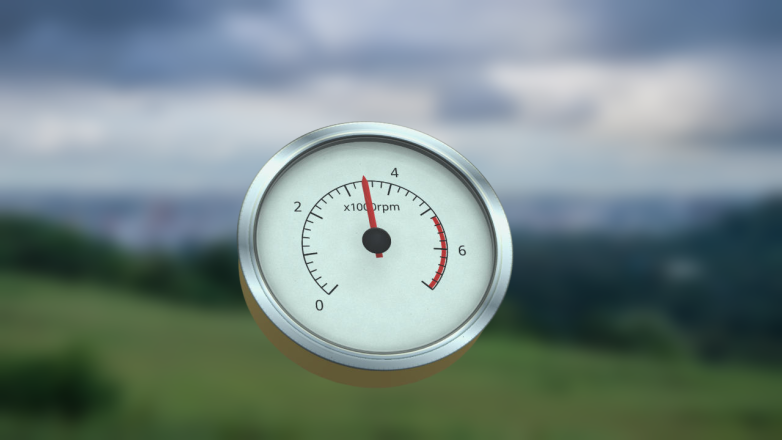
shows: 3400 rpm
